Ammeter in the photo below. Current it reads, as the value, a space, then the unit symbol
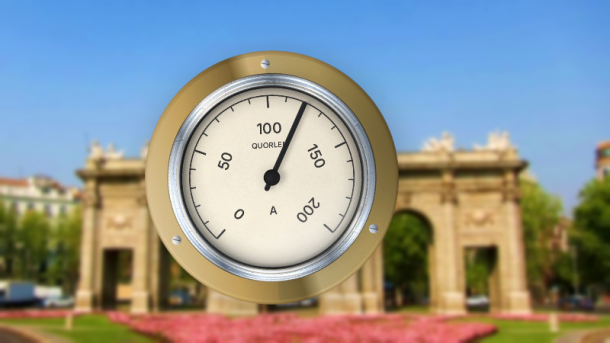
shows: 120 A
